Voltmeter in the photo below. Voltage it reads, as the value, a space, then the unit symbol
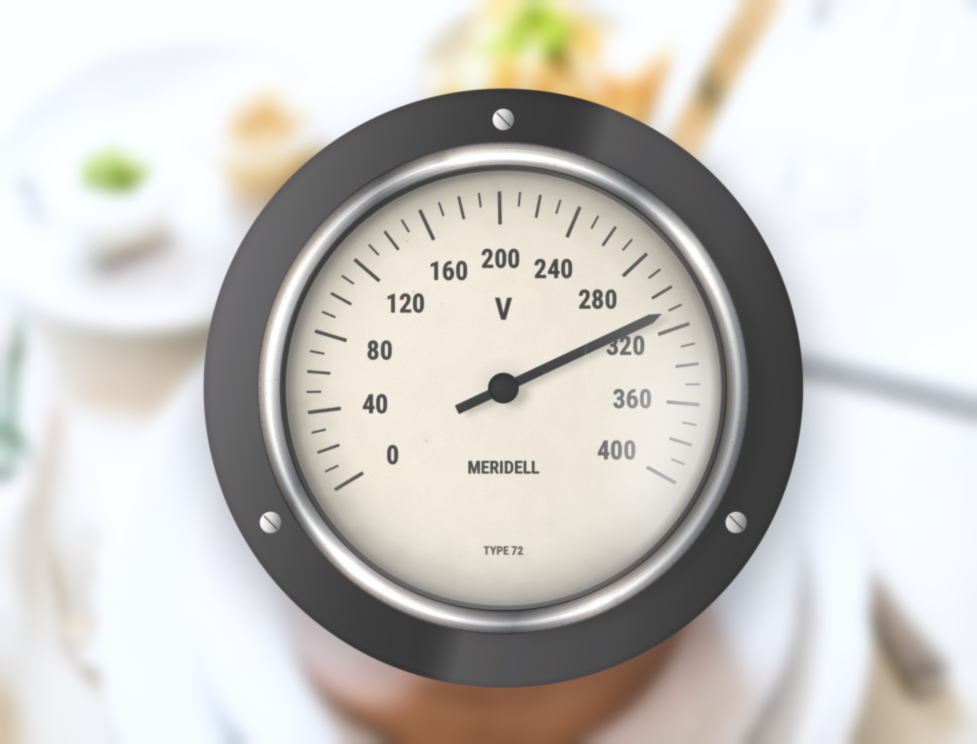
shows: 310 V
